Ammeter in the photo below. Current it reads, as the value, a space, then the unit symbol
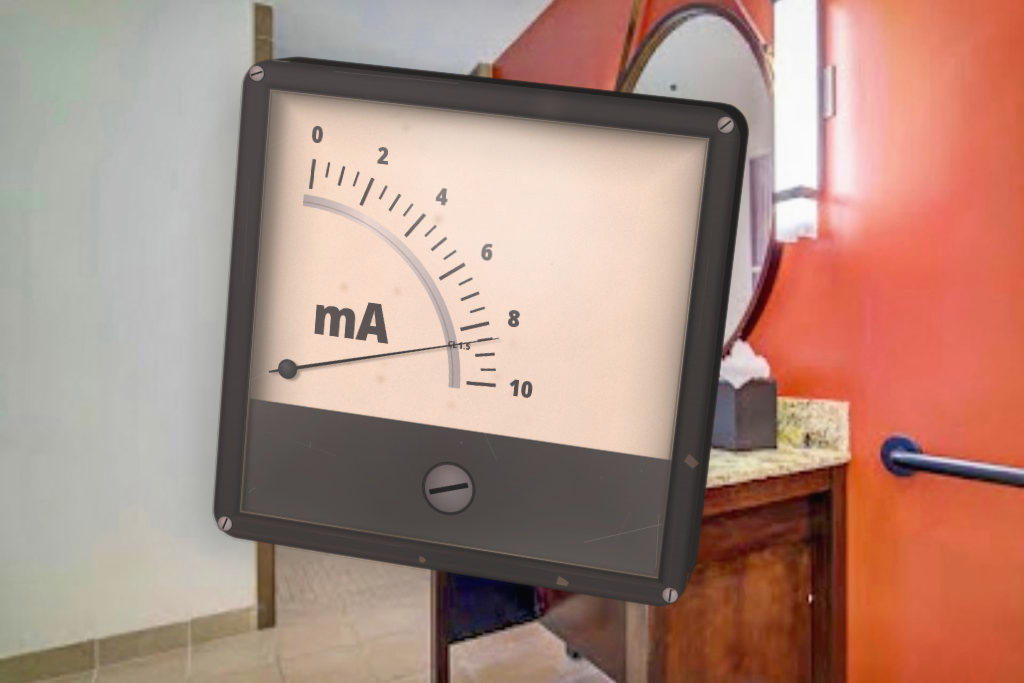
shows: 8.5 mA
